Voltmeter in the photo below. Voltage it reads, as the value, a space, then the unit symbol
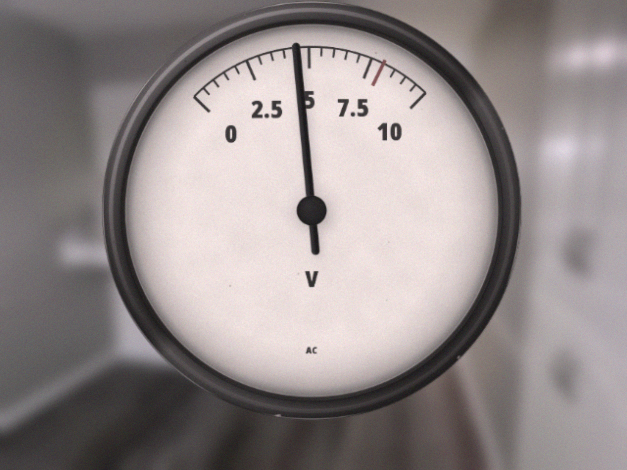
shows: 4.5 V
